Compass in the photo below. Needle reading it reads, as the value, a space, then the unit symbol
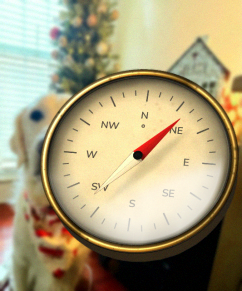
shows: 40 °
